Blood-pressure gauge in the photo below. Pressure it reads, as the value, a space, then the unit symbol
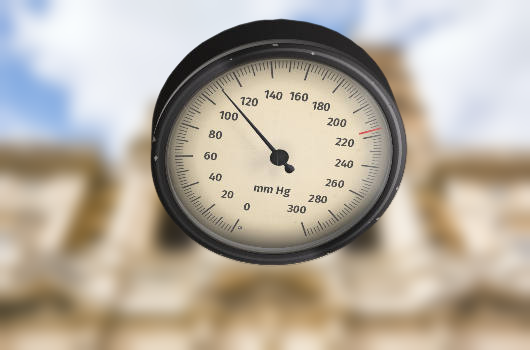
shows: 110 mmHg
